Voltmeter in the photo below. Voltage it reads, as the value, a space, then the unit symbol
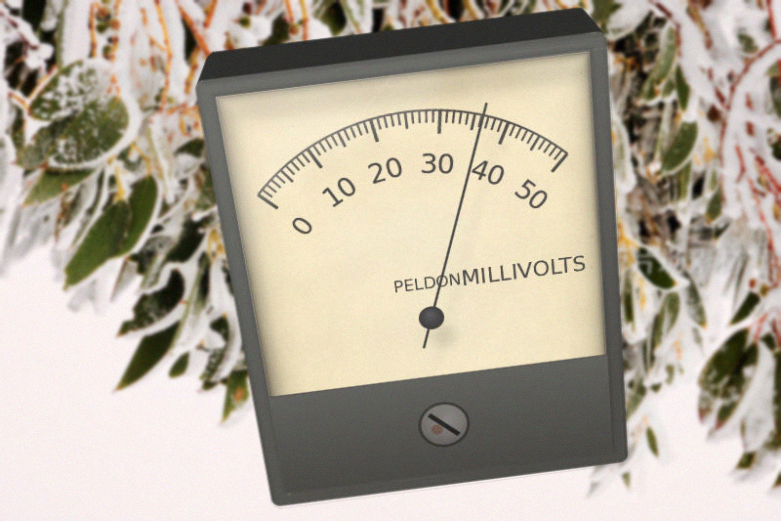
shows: 36 mV
